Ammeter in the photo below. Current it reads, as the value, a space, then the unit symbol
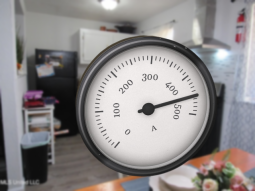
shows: 450 A
